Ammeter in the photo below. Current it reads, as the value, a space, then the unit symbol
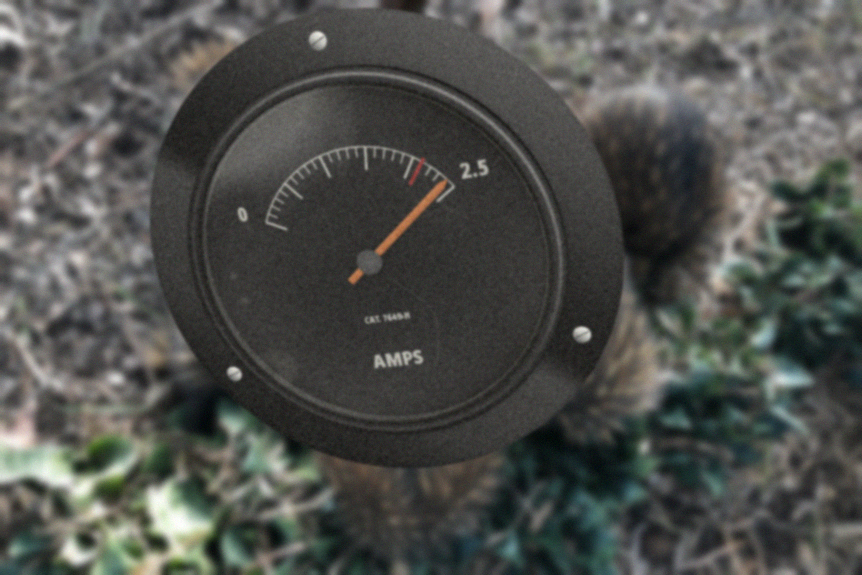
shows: 2.4 A
